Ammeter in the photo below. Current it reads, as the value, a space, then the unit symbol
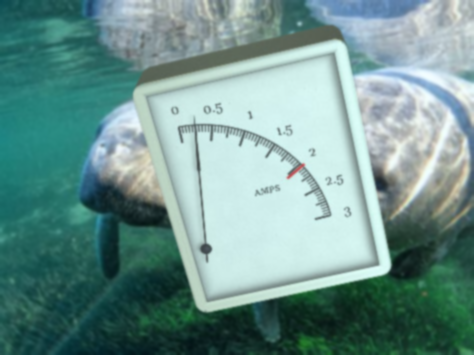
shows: 0.25 A
